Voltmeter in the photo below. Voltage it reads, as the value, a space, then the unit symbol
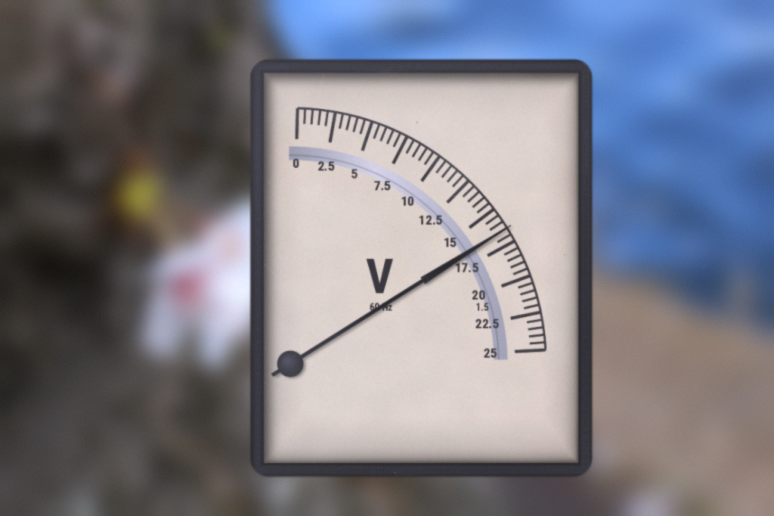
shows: 16.5 V
